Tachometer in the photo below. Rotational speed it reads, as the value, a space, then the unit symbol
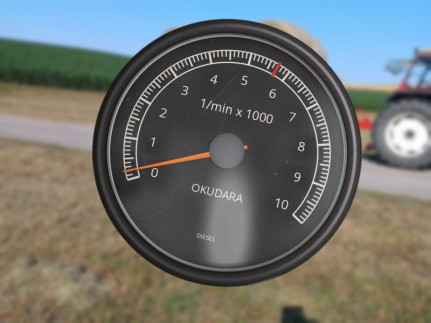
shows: 200 rpm
